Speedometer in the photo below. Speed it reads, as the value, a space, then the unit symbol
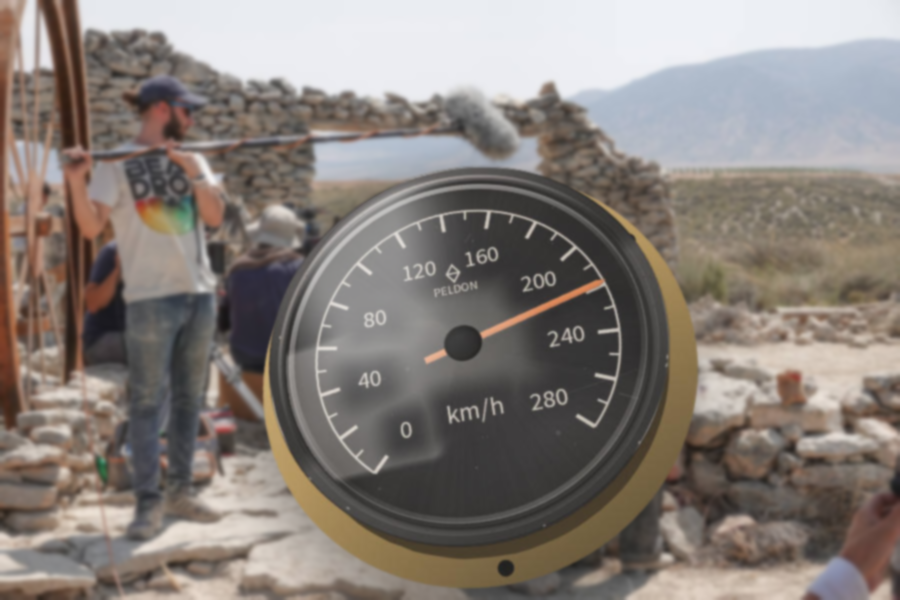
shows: 220 km/h
